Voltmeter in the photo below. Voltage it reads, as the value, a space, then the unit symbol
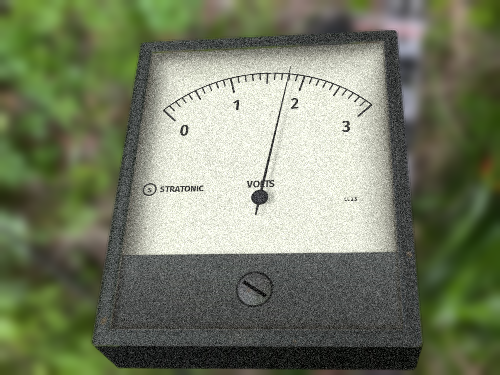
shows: 1.8 V
